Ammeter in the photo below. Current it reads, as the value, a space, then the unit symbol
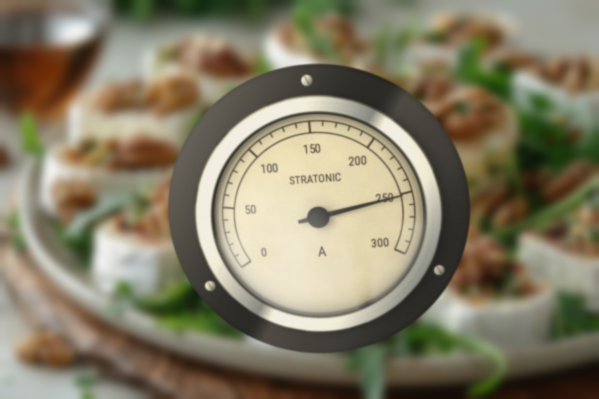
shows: 250 A
